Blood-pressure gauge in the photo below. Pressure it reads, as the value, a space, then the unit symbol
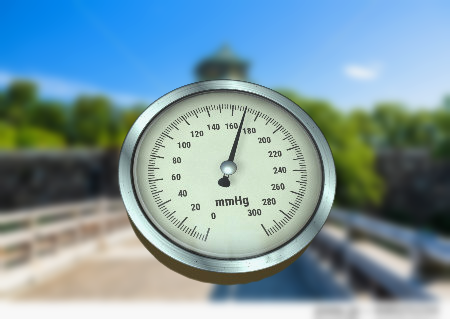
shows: 170 mmHg
